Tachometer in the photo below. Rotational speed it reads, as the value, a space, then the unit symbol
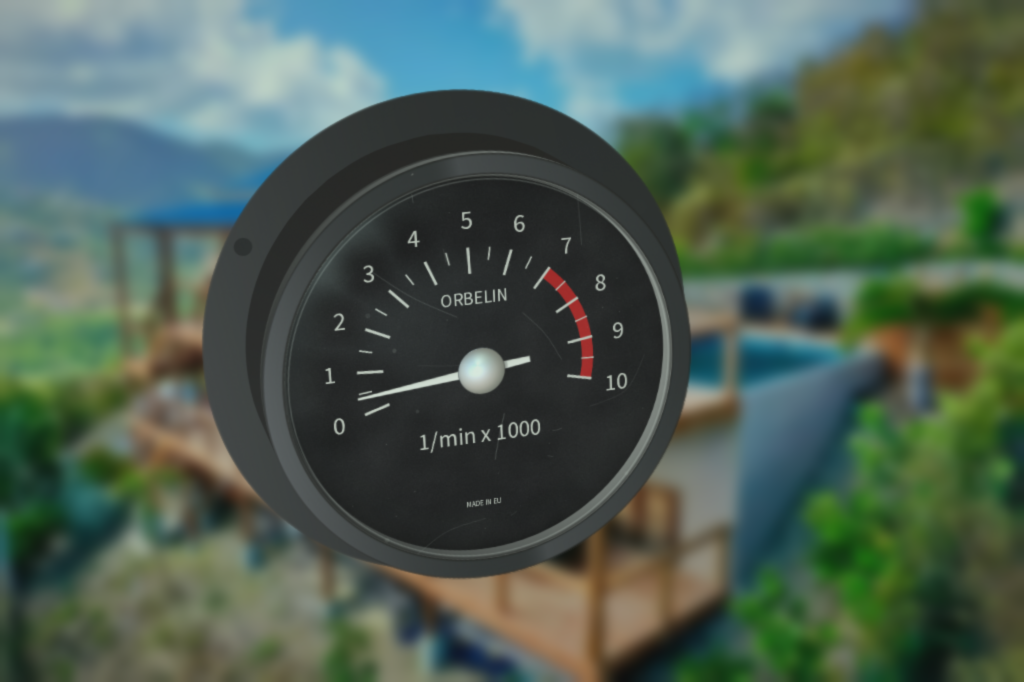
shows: 500 rpm
